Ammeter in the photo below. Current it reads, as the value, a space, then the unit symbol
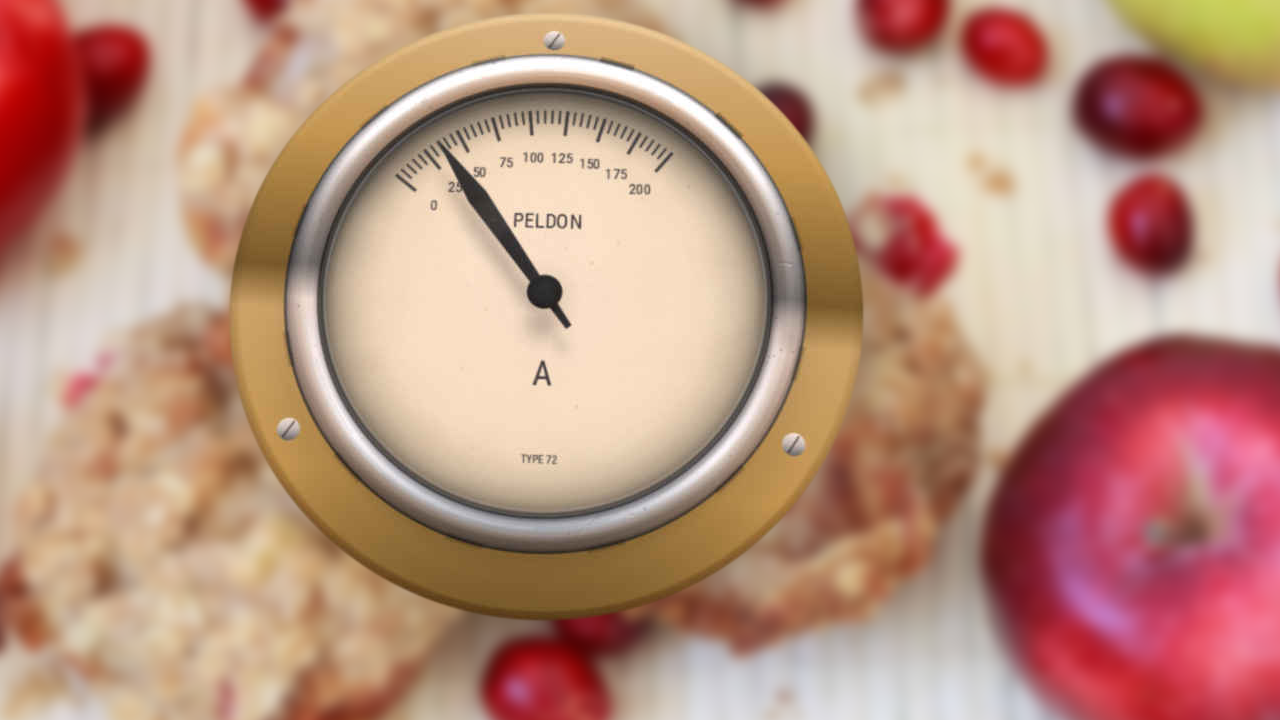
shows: 35 A
